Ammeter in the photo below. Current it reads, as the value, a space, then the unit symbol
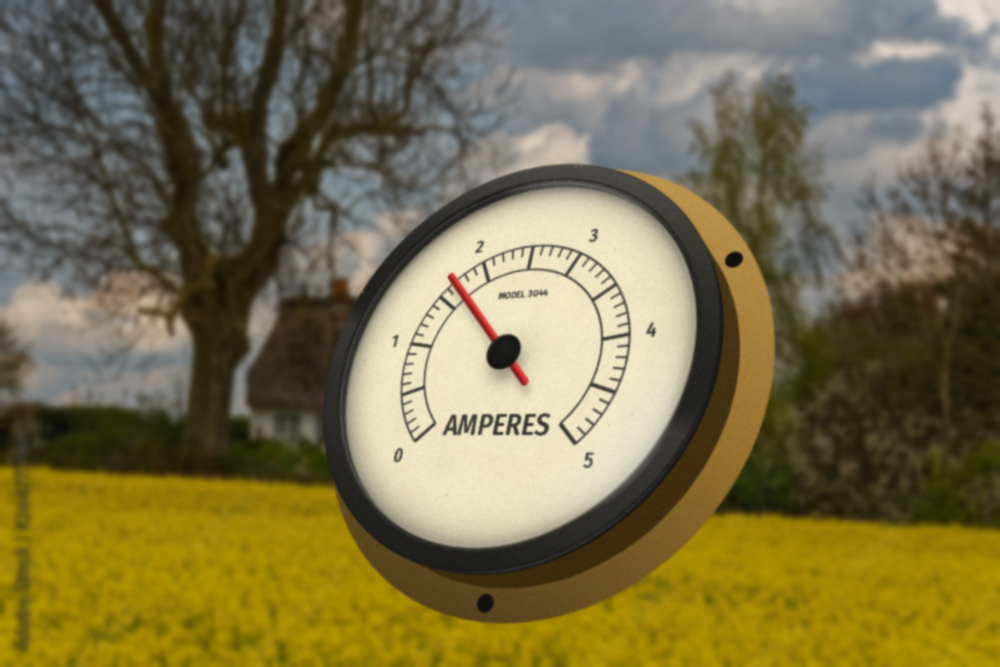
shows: 1.7 A
